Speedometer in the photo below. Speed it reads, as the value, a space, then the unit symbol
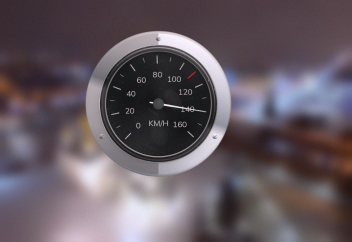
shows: 140 km/h
